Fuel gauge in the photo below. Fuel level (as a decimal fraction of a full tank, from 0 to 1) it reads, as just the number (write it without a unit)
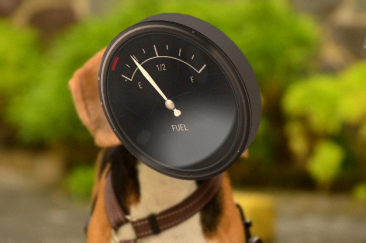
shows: 0.25
